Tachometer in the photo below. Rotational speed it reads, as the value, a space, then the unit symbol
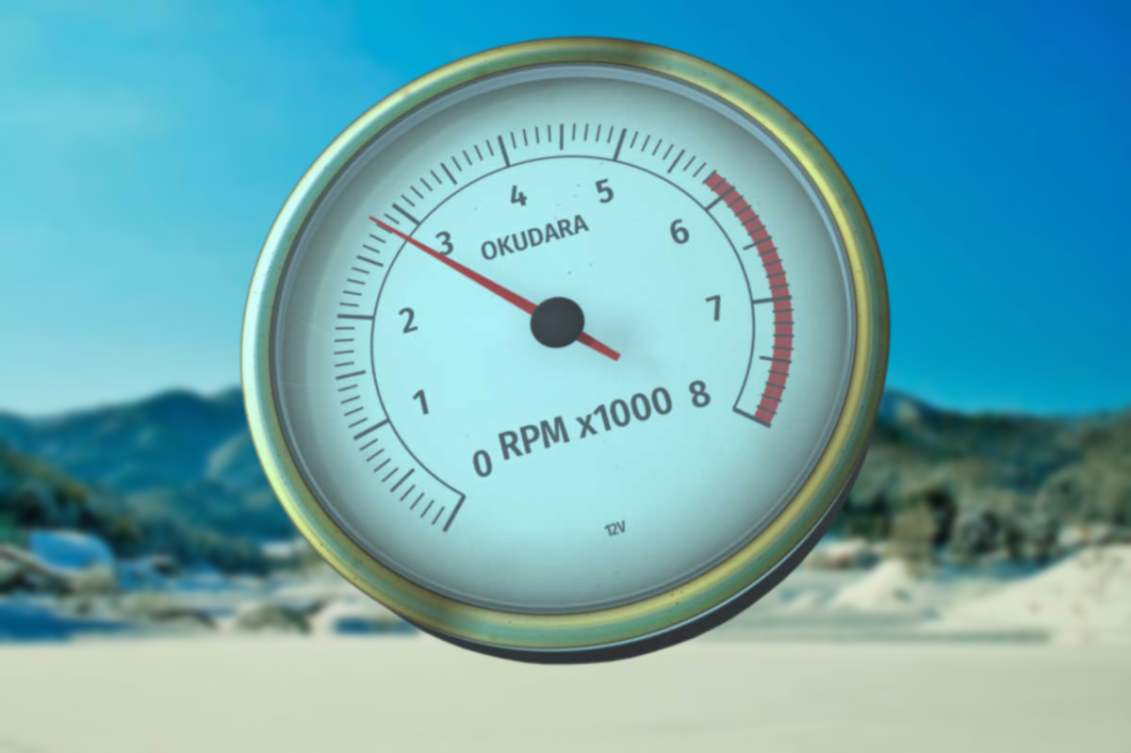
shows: 2800 rpm
